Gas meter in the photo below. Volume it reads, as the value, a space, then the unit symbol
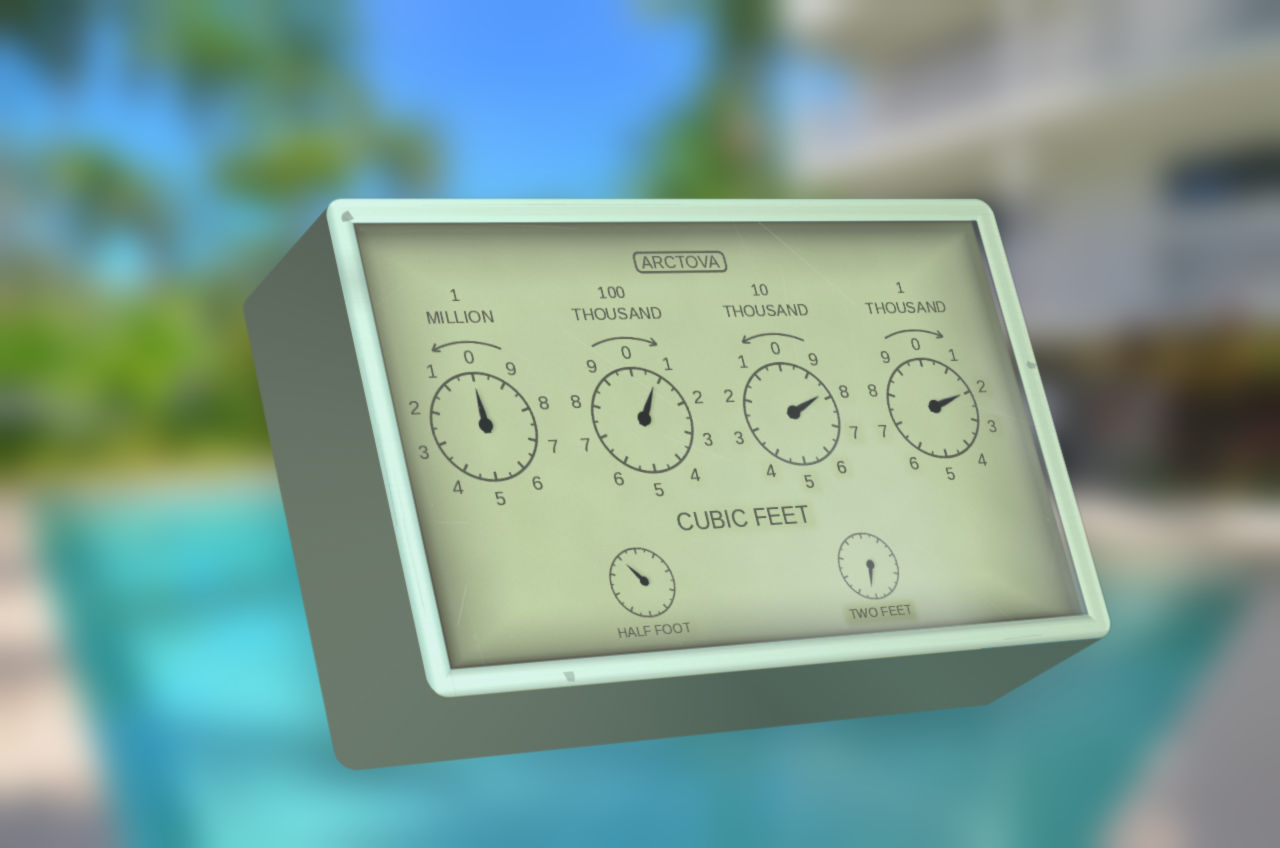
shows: 8200 ft³
